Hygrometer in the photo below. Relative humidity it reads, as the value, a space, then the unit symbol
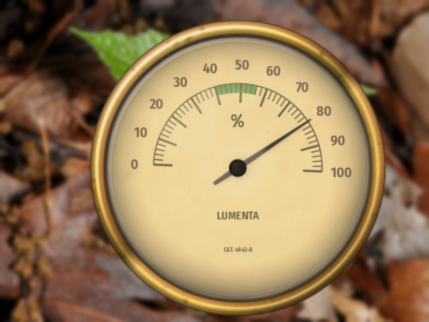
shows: 80 %
